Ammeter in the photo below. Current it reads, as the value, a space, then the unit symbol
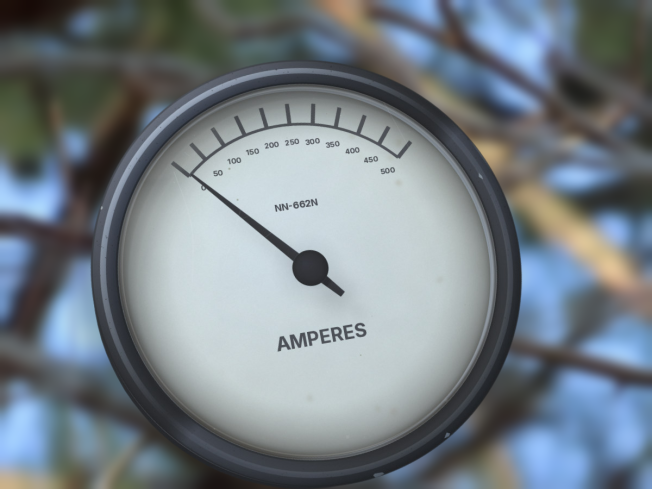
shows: 0 A
